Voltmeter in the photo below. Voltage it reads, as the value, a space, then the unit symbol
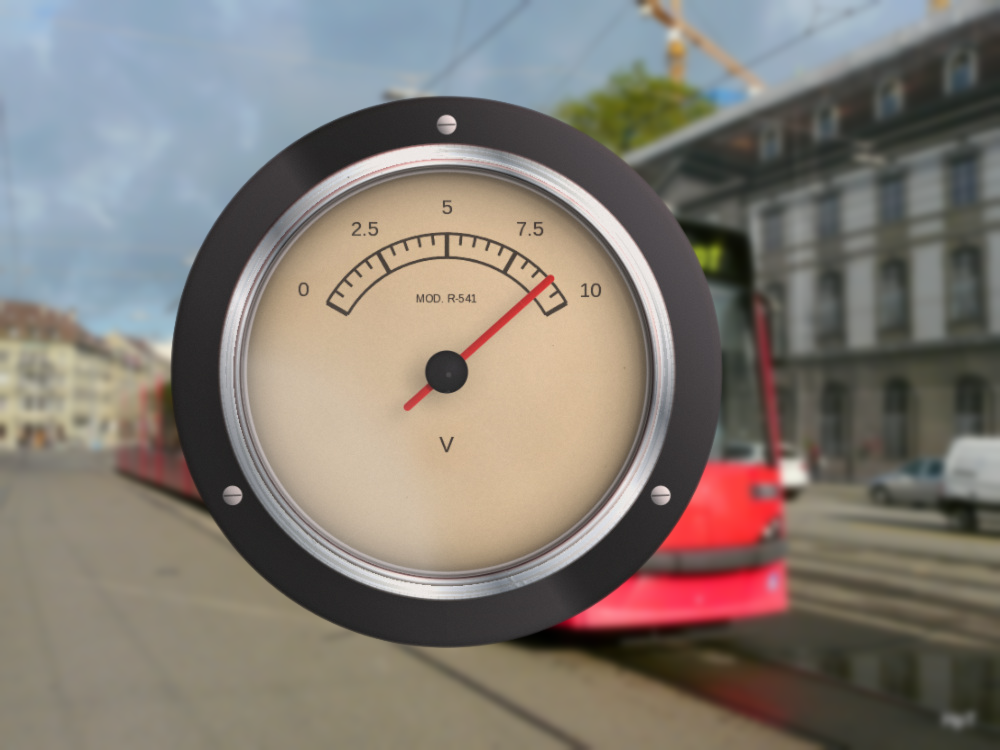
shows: 9 V
